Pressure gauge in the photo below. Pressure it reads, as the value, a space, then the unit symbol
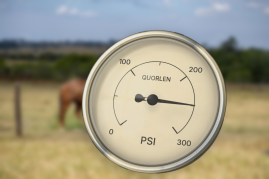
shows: 250 psi
